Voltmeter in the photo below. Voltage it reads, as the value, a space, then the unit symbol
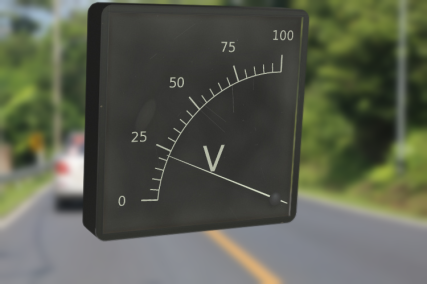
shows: 22.5 V
